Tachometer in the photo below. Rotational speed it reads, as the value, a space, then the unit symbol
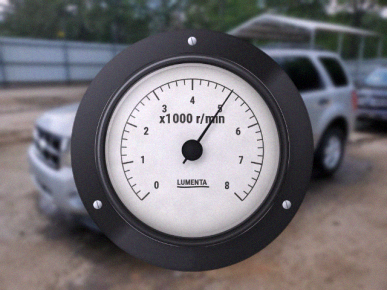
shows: 5000 rpm
